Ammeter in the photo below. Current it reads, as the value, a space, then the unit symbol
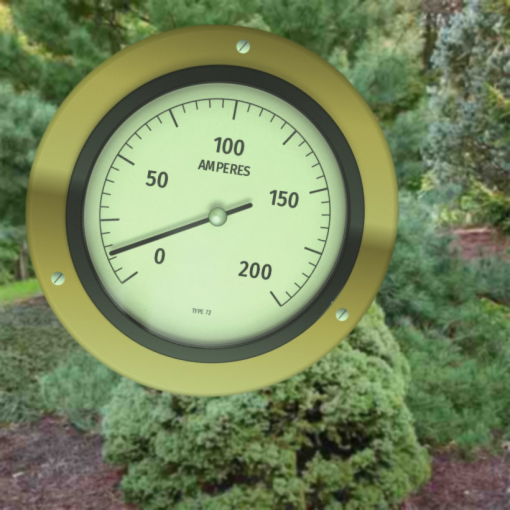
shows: 12.5 A
